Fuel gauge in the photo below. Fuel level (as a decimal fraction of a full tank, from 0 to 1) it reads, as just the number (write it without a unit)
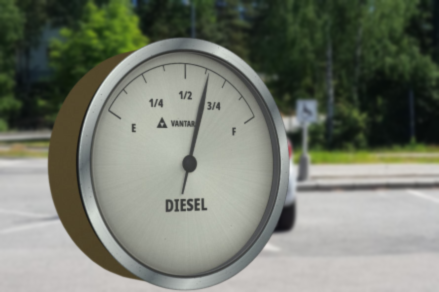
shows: 0.625
